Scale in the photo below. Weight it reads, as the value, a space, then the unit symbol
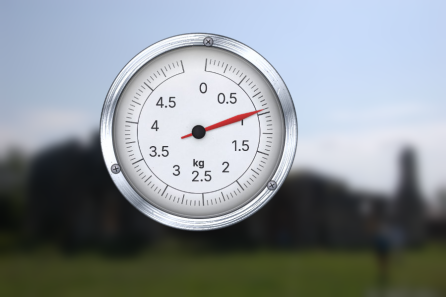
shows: 0.95 kg
